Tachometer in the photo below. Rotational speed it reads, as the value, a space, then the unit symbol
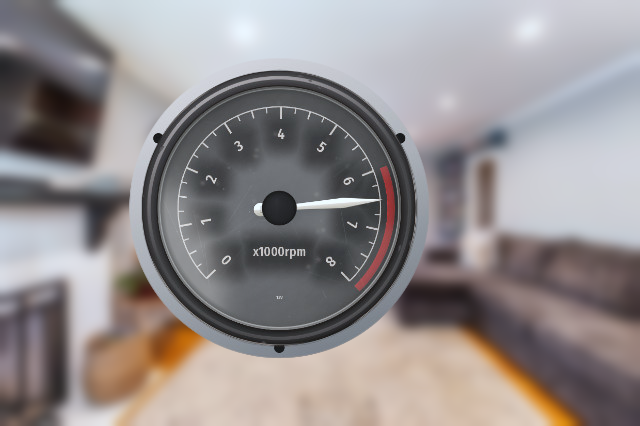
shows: 6500 rpm
